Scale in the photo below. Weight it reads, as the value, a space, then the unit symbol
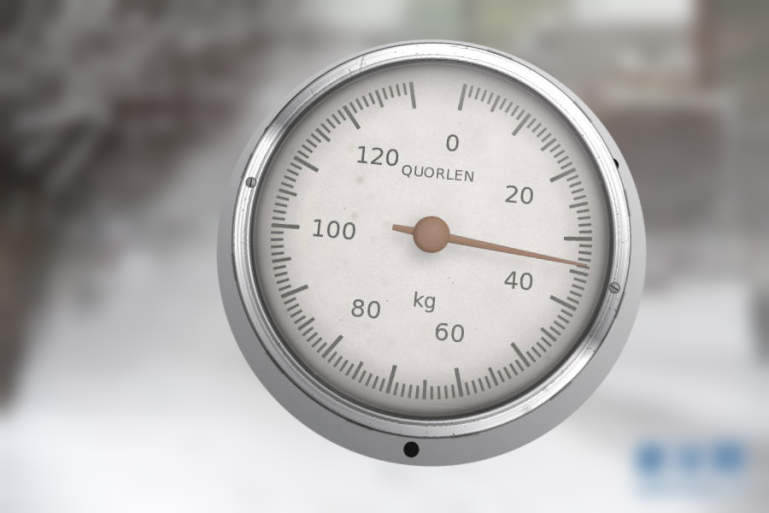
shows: 34 kg
